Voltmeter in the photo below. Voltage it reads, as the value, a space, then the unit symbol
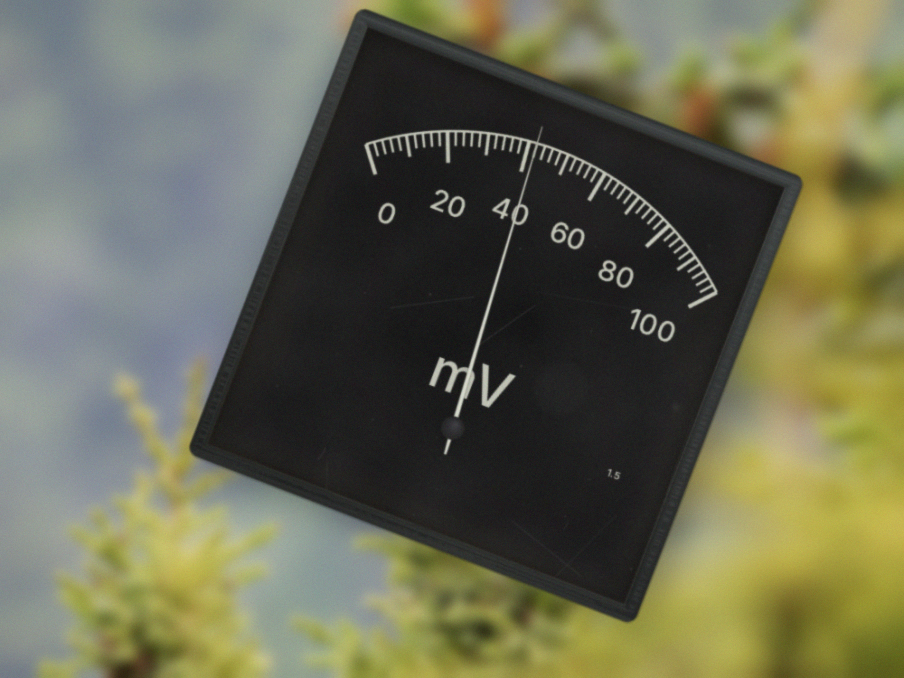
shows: 42 mV
